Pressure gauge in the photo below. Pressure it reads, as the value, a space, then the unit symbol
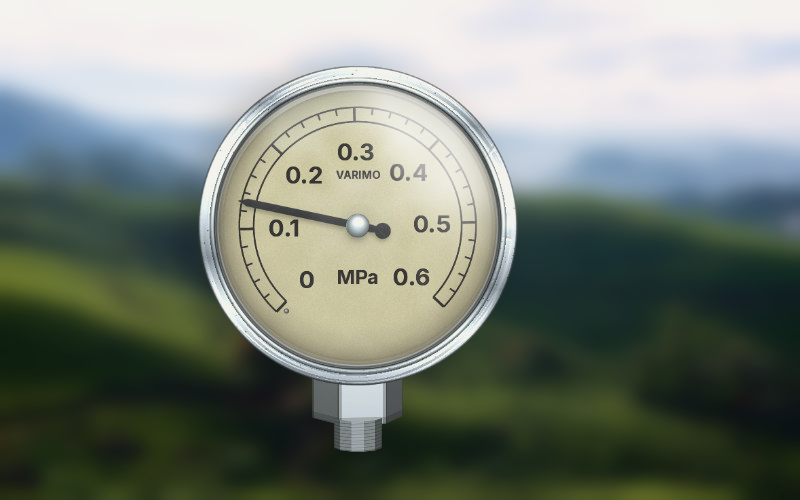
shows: 0.13 MPa
